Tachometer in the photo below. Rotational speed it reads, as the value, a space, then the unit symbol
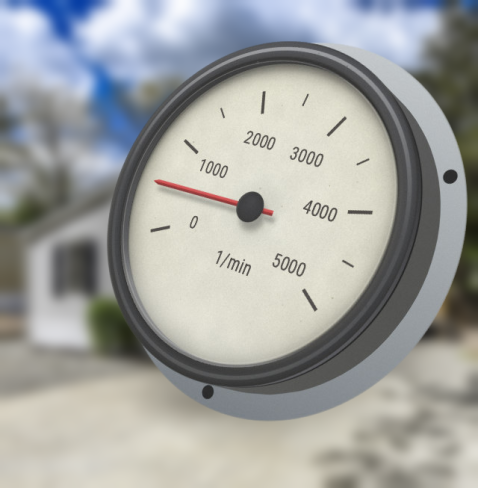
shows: 500 rpm
